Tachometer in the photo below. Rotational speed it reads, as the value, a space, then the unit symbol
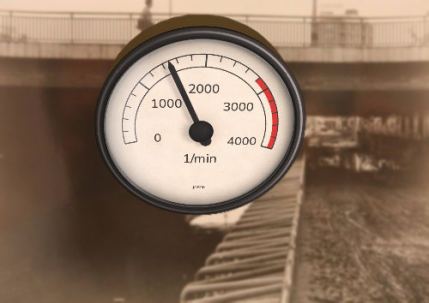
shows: 1500 rpm
